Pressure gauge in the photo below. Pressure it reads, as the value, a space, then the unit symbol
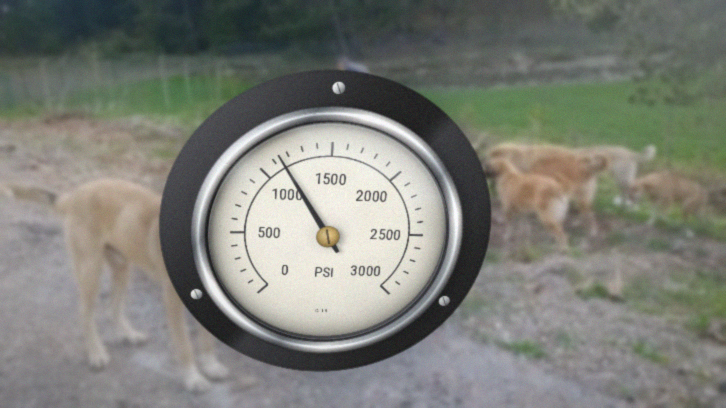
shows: 1150 psi
